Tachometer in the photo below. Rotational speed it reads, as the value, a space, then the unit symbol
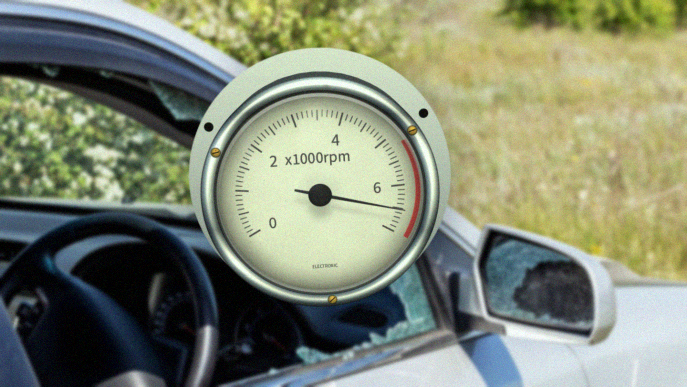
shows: 6500 rpm
